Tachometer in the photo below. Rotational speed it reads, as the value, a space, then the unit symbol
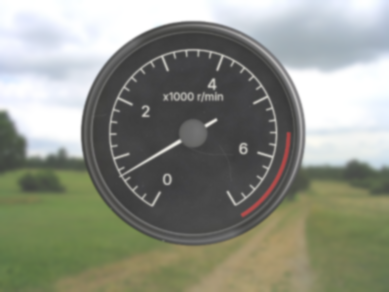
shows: 700 rpm
